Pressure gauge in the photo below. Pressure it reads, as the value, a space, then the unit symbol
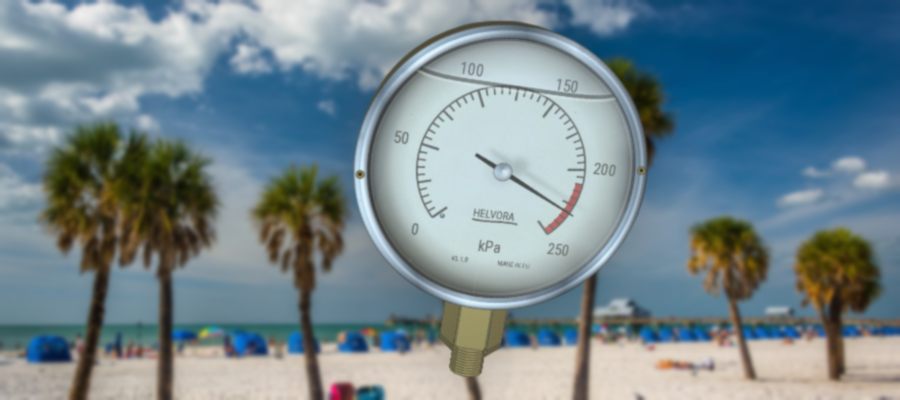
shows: 230 kPa
